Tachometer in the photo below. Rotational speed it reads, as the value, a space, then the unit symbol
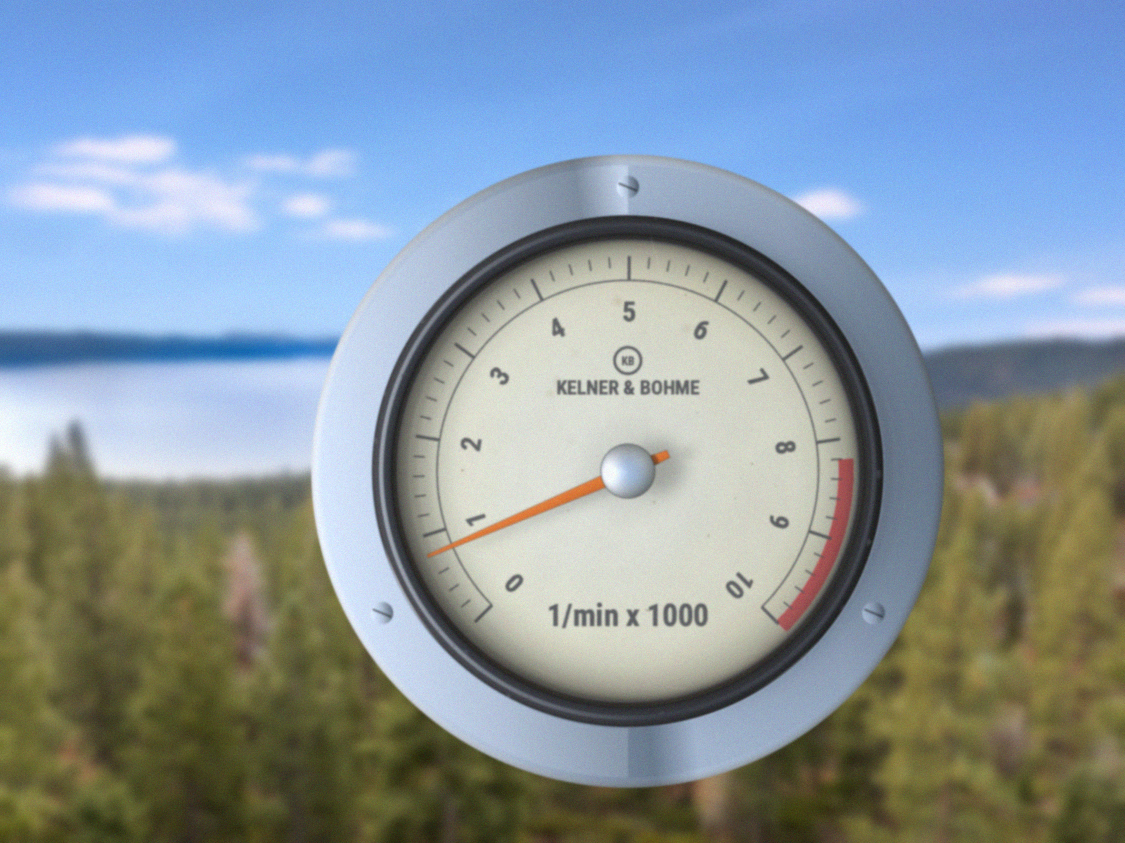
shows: 800 rpm
